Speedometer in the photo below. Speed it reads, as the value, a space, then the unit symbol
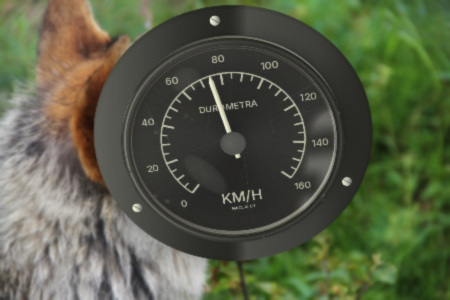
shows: 75 km/h
